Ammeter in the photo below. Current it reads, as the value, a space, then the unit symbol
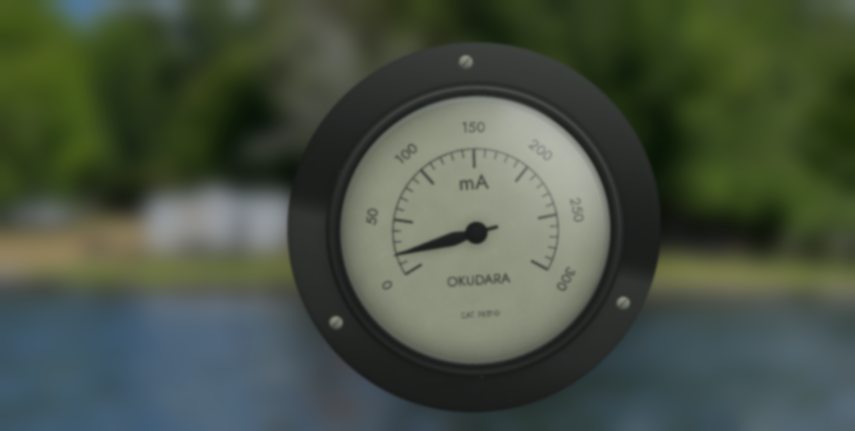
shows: 20 mA
